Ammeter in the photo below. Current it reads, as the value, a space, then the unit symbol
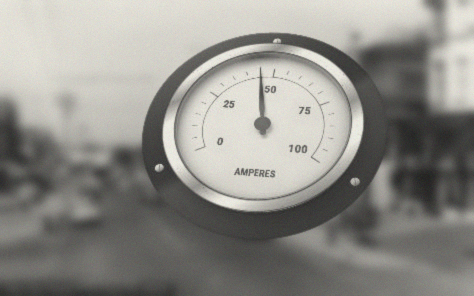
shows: 45 A
